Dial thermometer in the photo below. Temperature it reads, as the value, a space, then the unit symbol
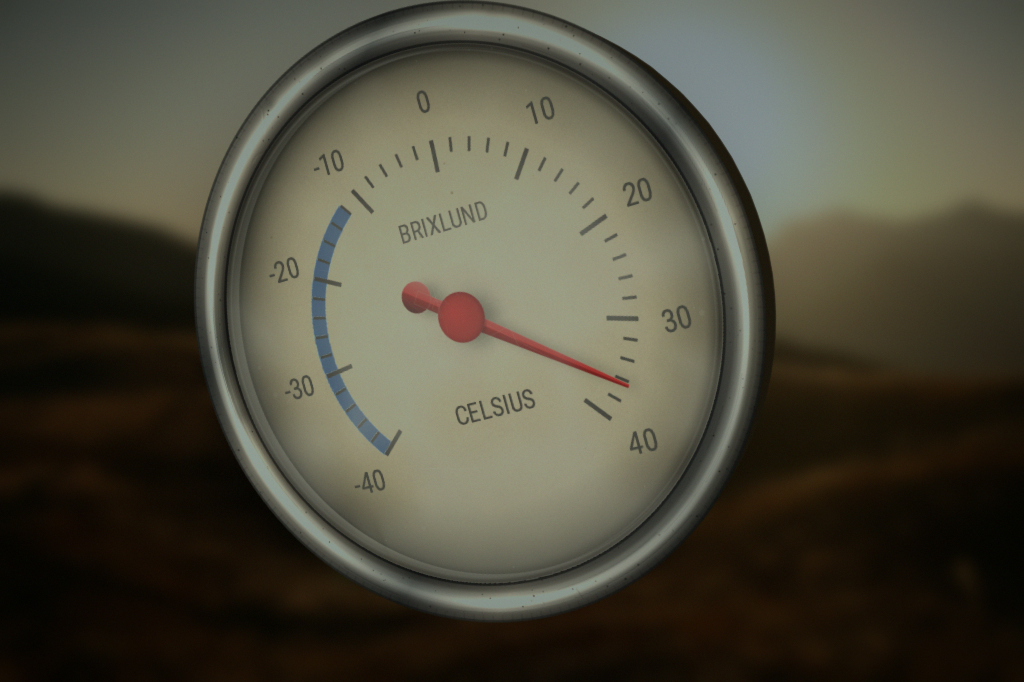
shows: 36 °C
